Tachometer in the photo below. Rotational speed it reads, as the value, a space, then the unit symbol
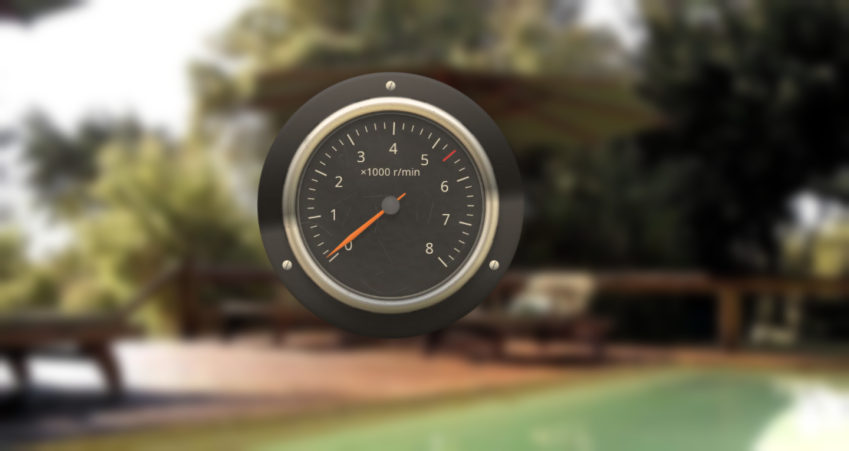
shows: 100 rpm
